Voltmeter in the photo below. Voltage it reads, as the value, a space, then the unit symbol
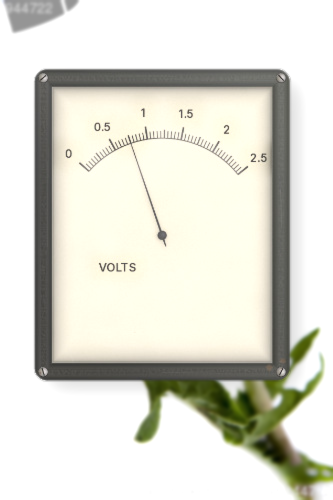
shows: 0.75 V
